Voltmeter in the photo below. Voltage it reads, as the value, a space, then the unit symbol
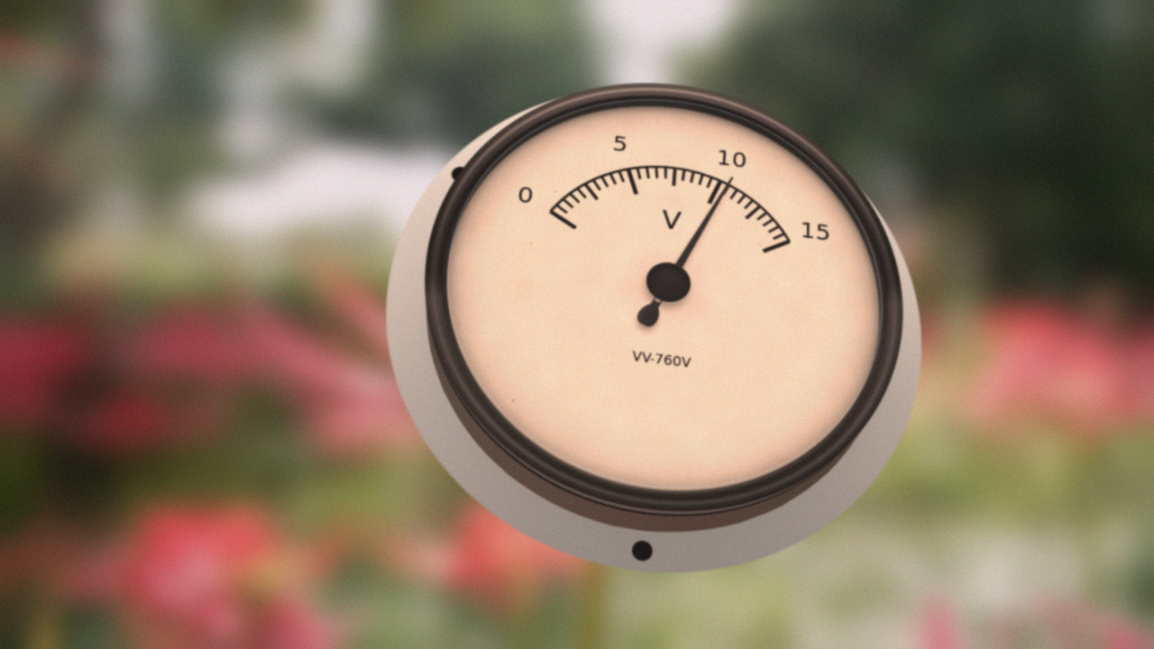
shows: 10.5 V
